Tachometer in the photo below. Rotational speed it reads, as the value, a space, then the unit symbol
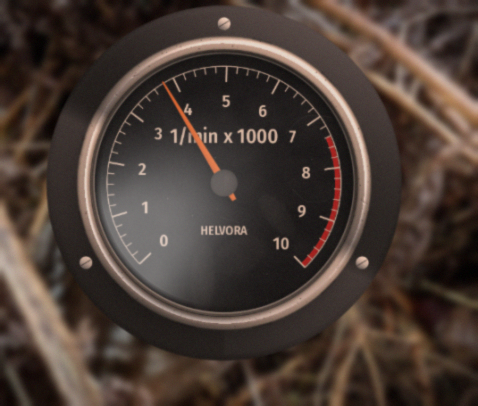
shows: 3800 rpm
